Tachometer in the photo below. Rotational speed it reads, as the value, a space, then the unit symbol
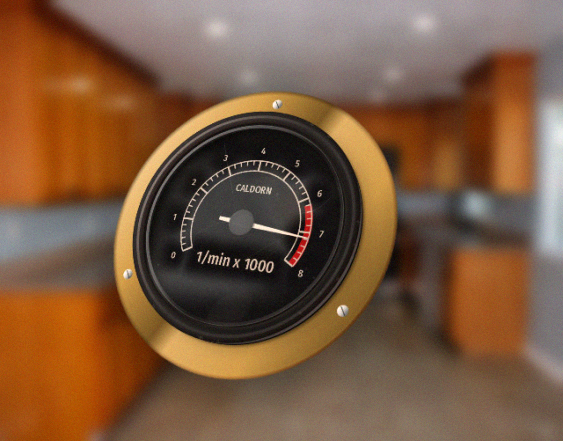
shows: 7200 rpm
